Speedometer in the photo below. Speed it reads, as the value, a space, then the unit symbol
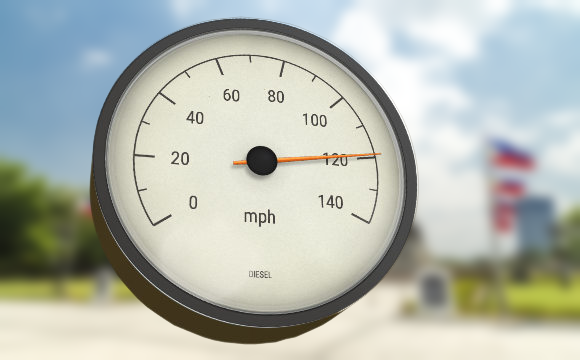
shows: 120 mph
